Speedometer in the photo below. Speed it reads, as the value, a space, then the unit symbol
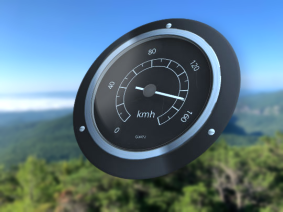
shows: 150 km/h
